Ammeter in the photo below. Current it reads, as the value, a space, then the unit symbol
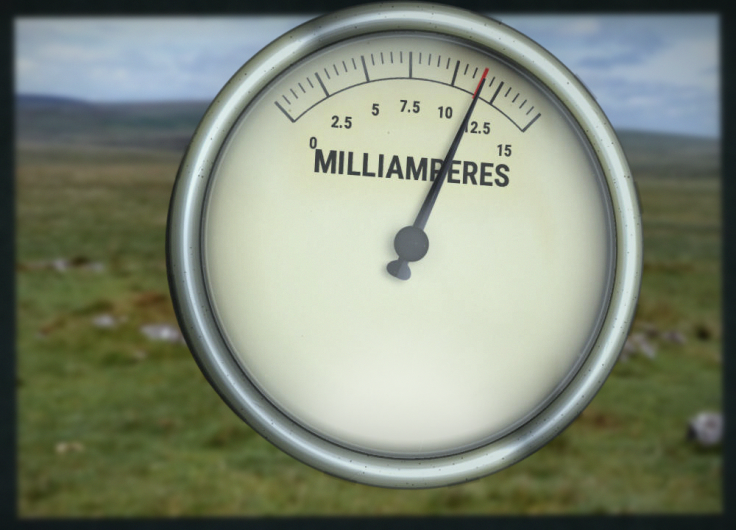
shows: 11.5 mA
